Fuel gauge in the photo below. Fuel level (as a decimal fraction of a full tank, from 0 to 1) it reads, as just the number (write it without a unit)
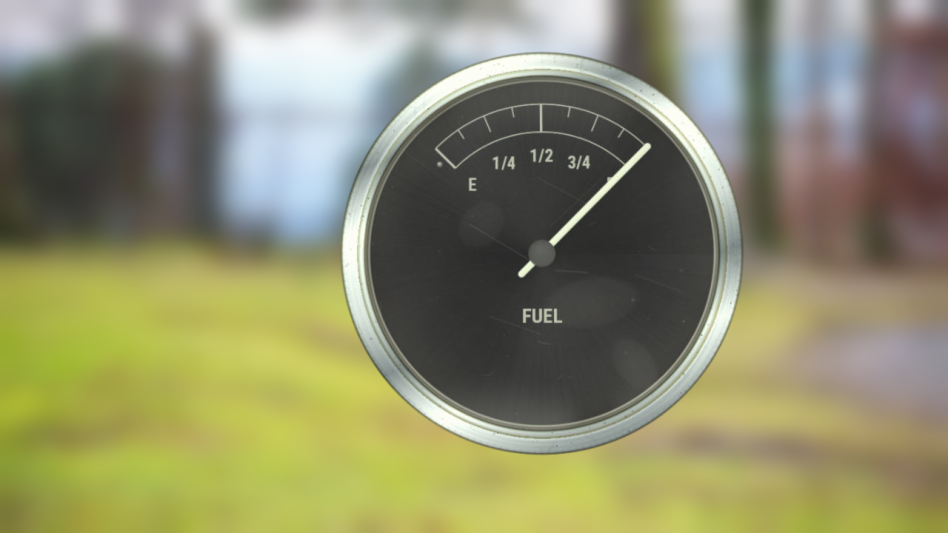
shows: 1
